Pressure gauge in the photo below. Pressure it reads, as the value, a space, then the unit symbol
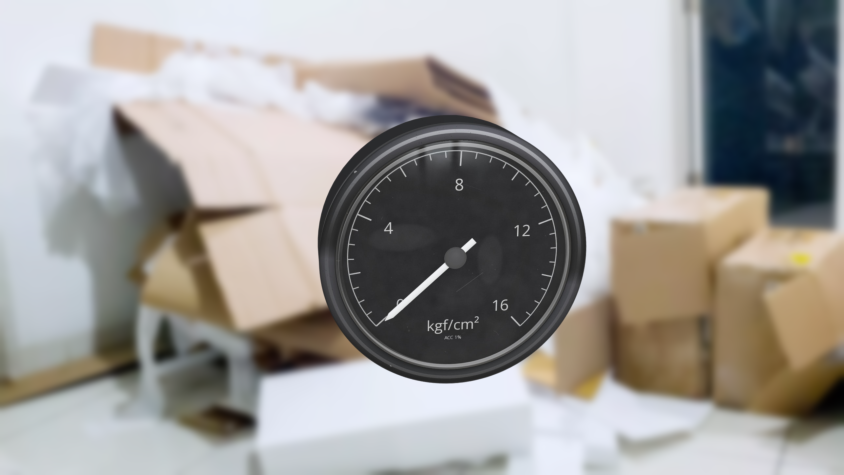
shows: 0 kg/cm²
